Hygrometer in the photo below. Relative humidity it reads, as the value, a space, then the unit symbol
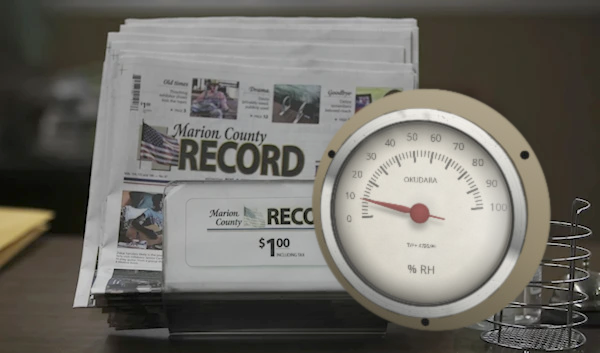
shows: 10 %
